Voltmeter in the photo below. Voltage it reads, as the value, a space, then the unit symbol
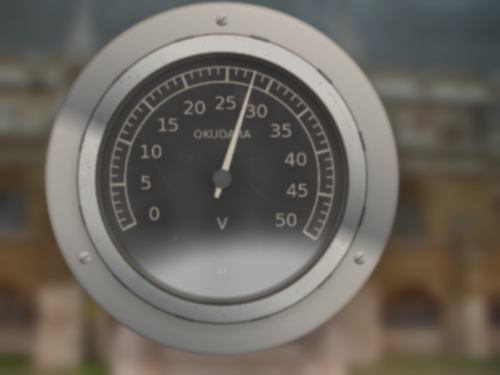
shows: 28 V
